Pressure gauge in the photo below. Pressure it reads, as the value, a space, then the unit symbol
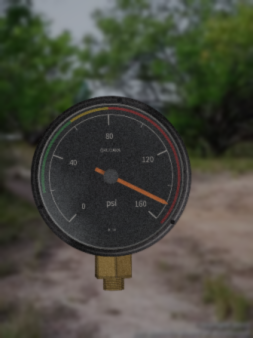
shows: 150 psi
